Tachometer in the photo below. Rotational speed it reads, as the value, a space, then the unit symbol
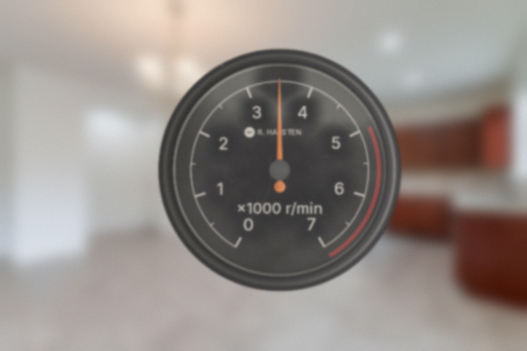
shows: 3500 rpm
